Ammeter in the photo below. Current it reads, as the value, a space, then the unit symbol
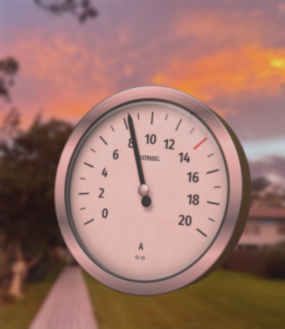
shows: 8.5 A
